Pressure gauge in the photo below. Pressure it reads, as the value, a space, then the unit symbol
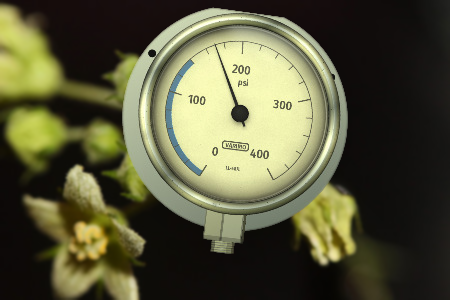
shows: 170 psi
